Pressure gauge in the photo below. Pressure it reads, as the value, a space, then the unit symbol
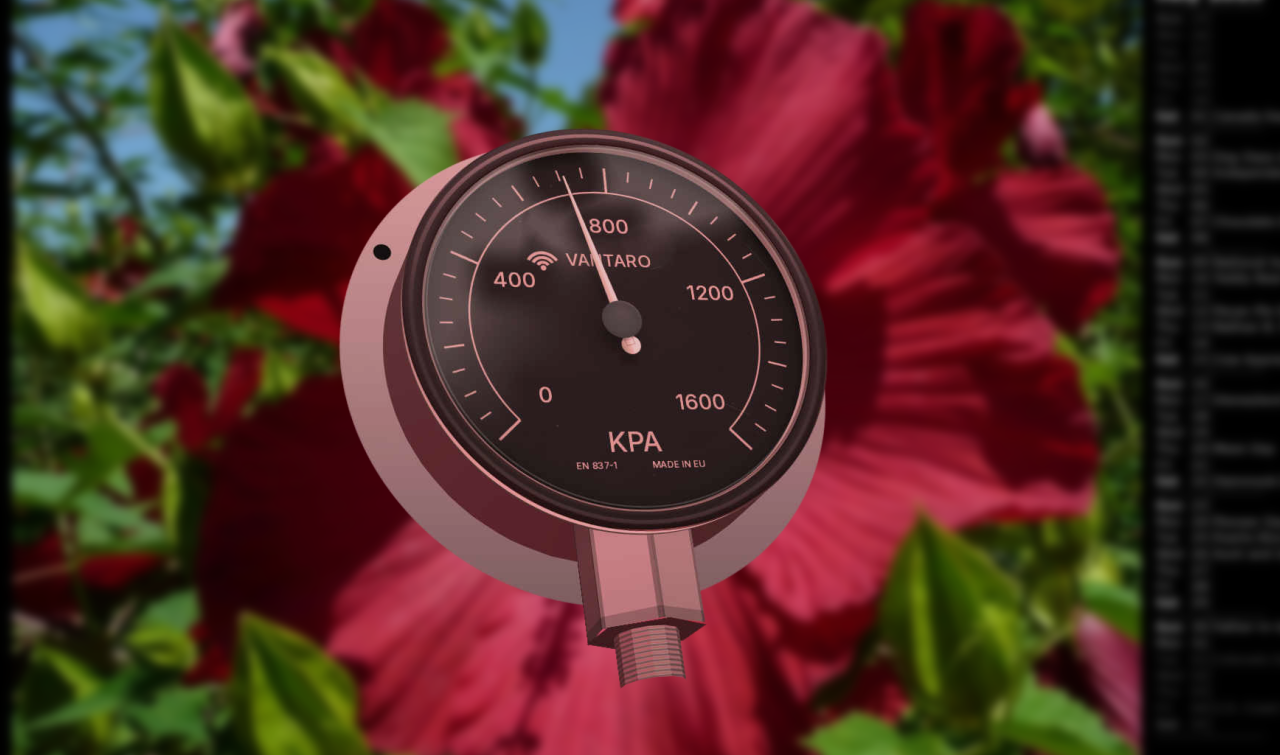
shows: 700 kPa
